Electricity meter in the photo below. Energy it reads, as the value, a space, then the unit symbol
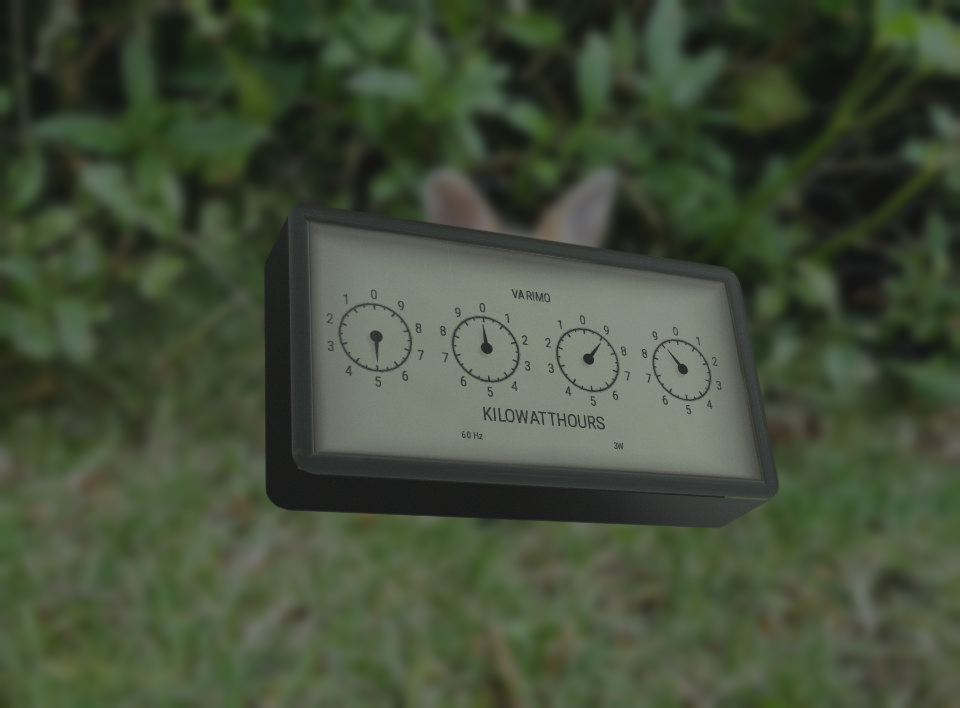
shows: 4989 kWh
